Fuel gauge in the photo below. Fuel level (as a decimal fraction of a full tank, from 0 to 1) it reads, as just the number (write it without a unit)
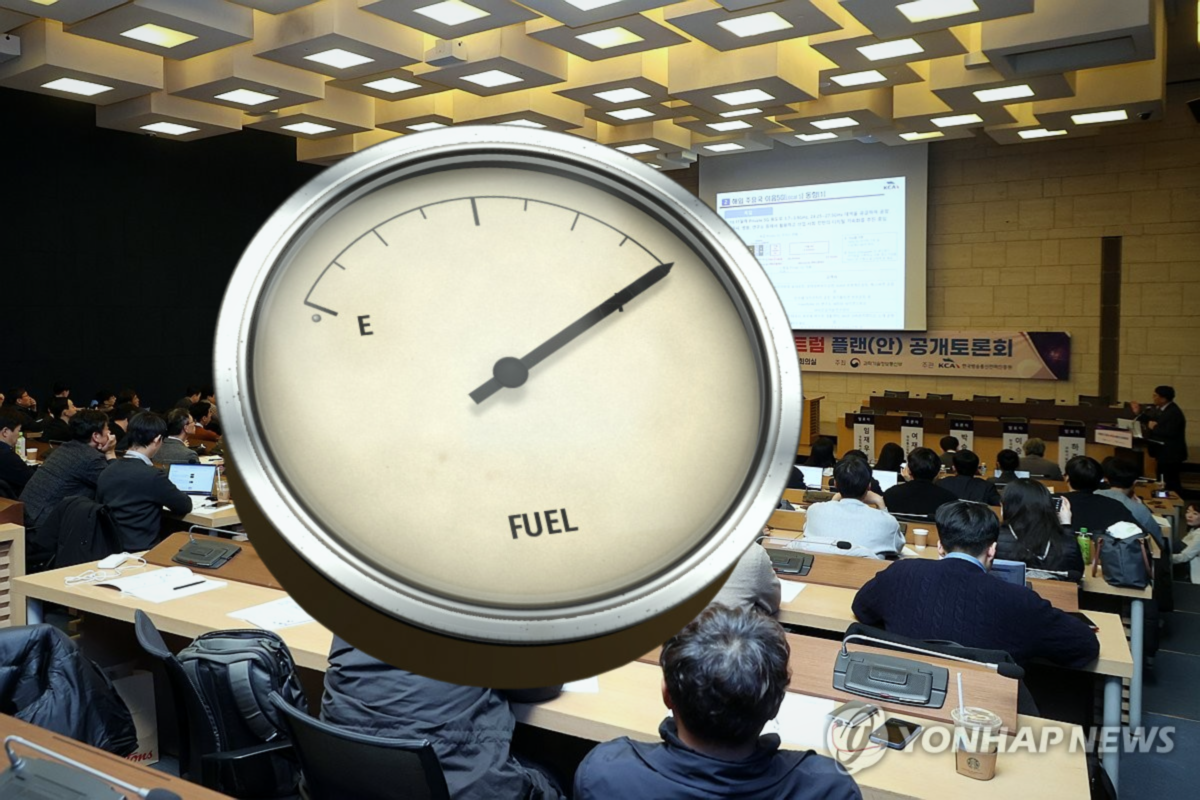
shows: 1
